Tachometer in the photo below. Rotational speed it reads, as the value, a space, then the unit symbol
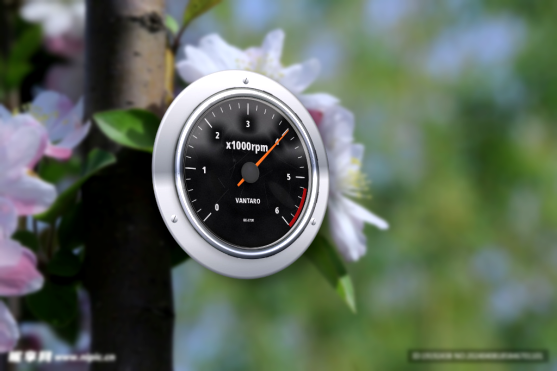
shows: 4000 rpm
